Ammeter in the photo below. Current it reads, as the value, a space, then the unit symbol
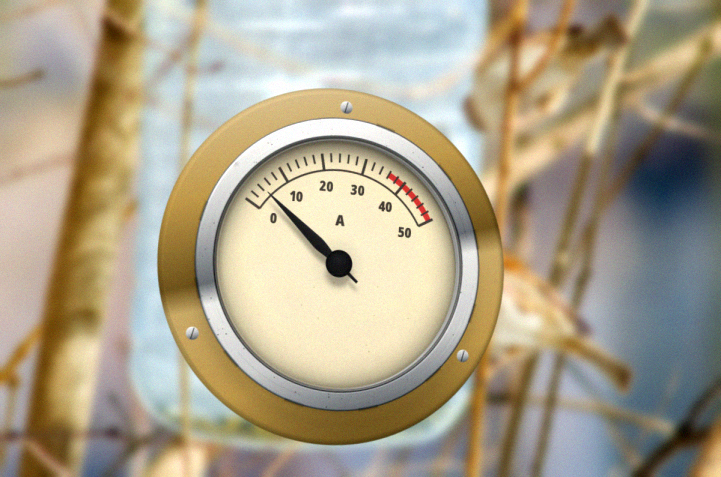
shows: 4 A
